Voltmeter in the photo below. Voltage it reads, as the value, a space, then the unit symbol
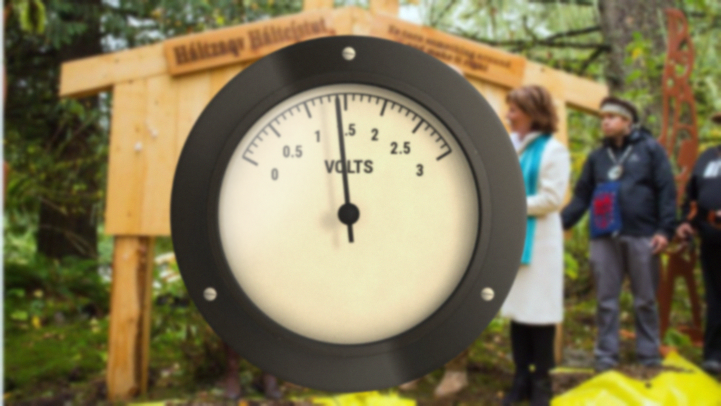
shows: 1.4 V
